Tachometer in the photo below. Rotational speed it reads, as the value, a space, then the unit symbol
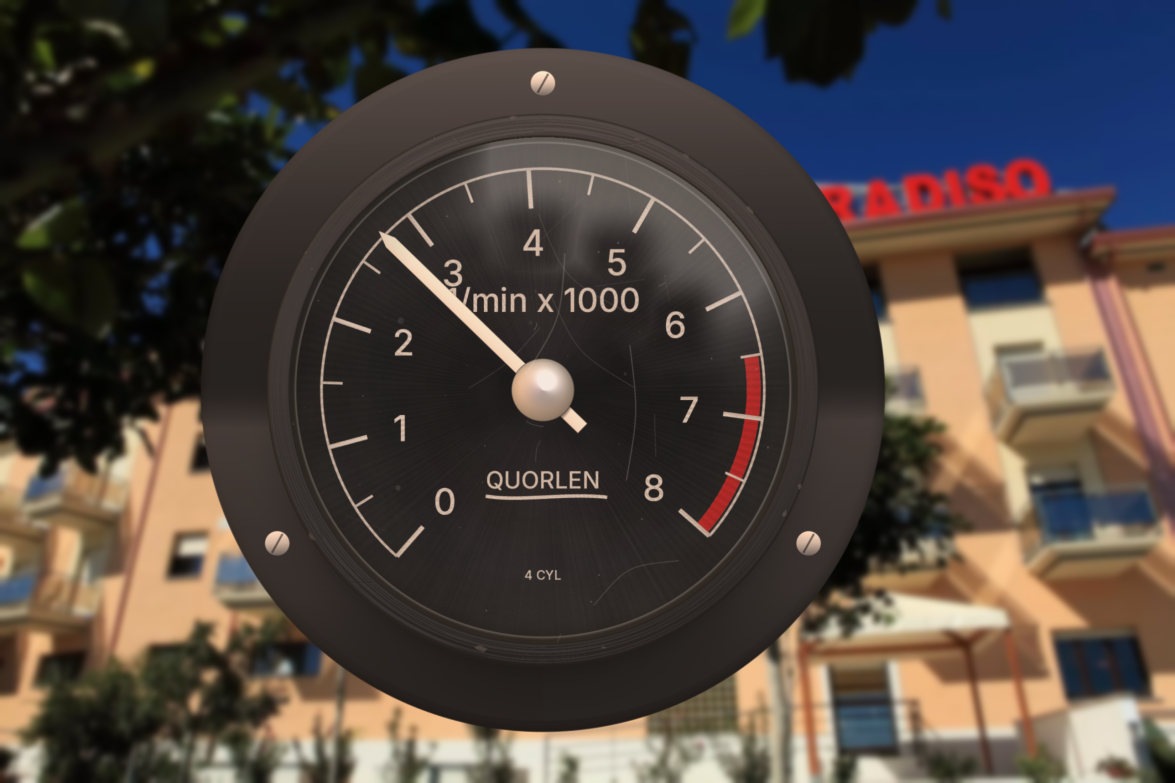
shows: 2750 rpm
